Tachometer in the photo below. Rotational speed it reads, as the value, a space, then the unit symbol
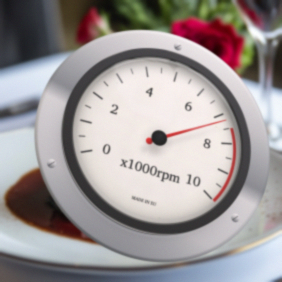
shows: 7250 rpm
